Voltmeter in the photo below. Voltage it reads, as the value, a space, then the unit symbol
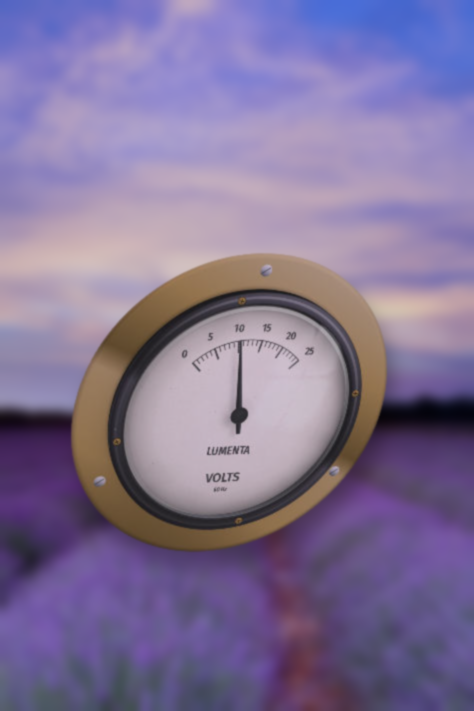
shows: 10 V
